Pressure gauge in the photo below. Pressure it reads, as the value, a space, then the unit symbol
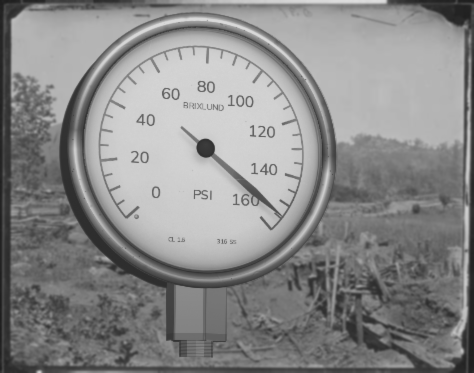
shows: 155 psi
